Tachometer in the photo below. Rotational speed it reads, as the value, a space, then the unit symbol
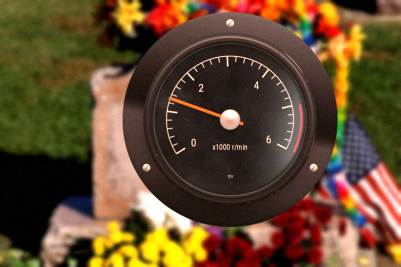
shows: 1300 rpm
